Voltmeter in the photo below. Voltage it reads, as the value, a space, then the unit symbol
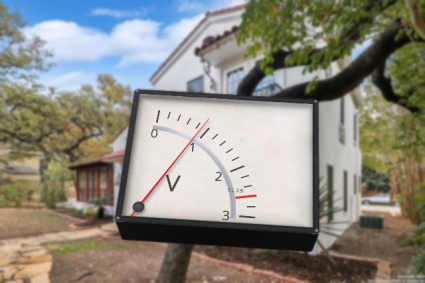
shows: 0.9 V
